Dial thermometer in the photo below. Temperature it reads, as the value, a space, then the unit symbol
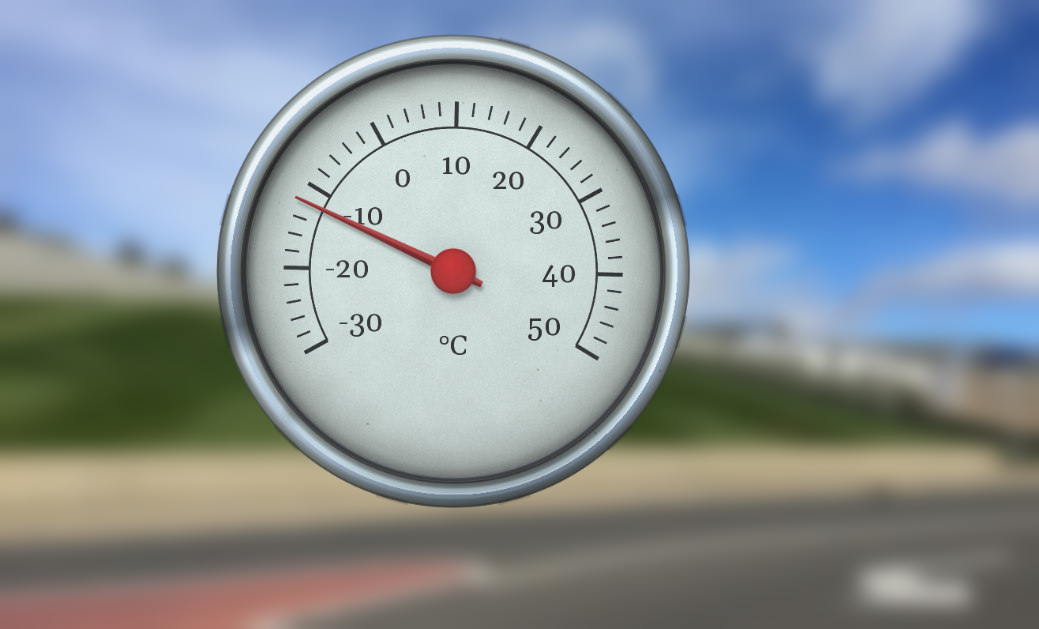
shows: -12 °C
